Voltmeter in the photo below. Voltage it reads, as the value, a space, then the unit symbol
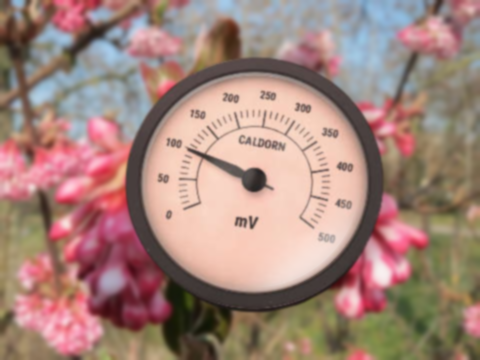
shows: 100 mV
